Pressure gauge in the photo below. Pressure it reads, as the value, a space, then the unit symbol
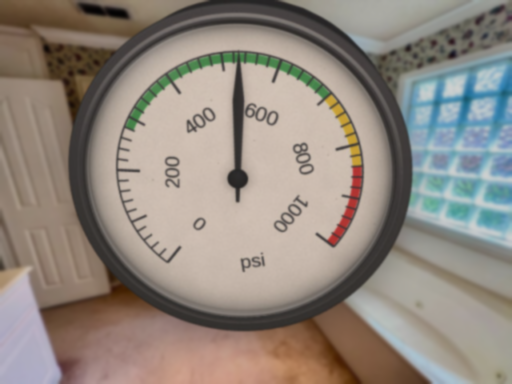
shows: 530 psi
